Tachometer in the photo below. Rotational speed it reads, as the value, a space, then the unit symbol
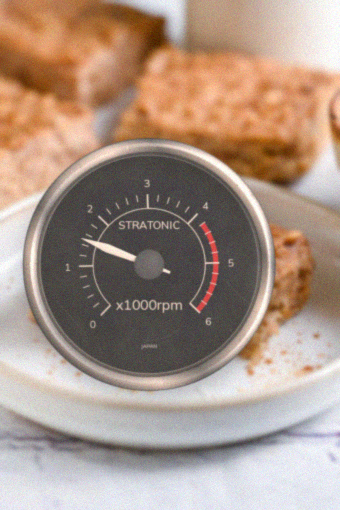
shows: 1500 rpm
